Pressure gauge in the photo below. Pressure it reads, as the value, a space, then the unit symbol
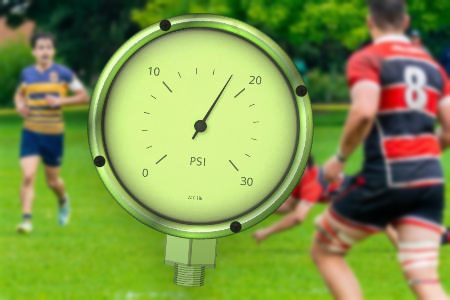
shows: 18 psi
